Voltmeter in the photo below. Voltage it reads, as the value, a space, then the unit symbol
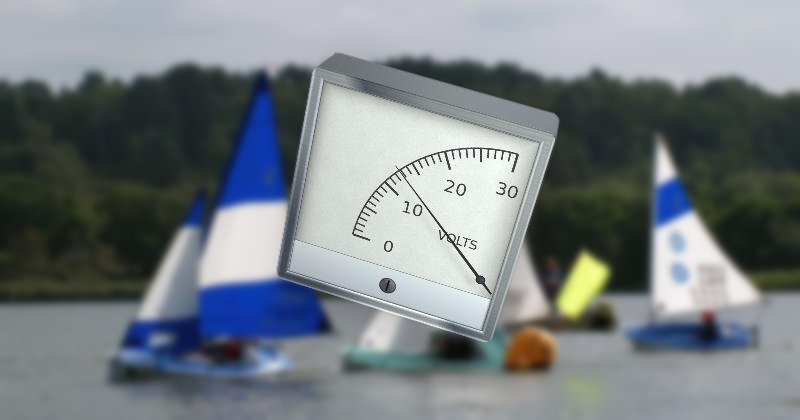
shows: 13 V
